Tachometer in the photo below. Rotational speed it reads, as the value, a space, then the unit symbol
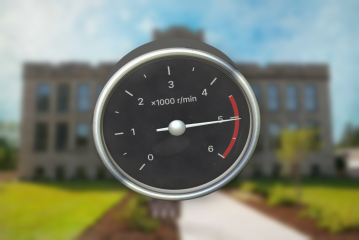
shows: 5000 rpm
